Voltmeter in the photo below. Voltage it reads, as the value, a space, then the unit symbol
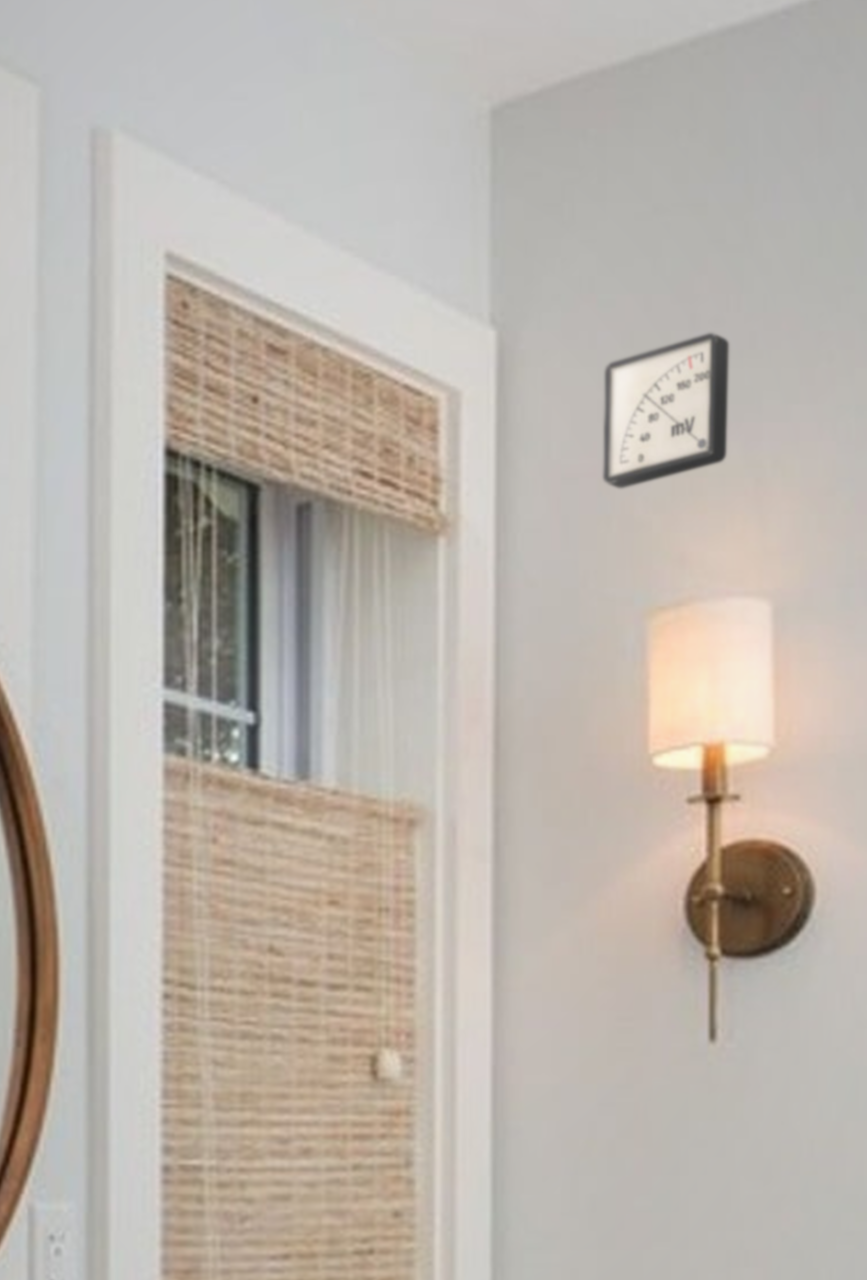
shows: 100 mV
